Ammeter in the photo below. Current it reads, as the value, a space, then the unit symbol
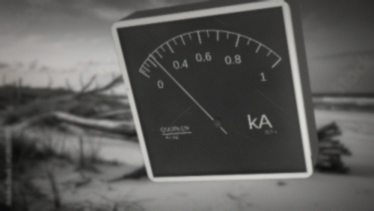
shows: 0.25 kA
